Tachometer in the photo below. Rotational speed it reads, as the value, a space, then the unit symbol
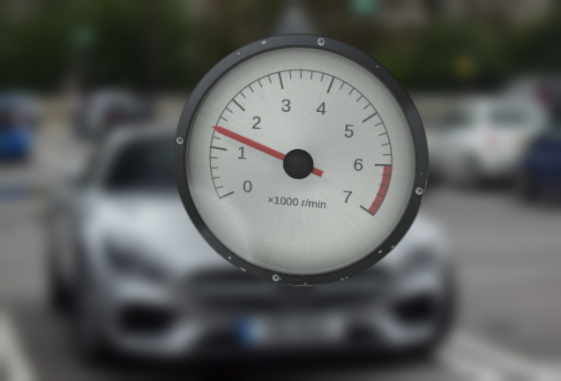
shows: 1400 rpm
